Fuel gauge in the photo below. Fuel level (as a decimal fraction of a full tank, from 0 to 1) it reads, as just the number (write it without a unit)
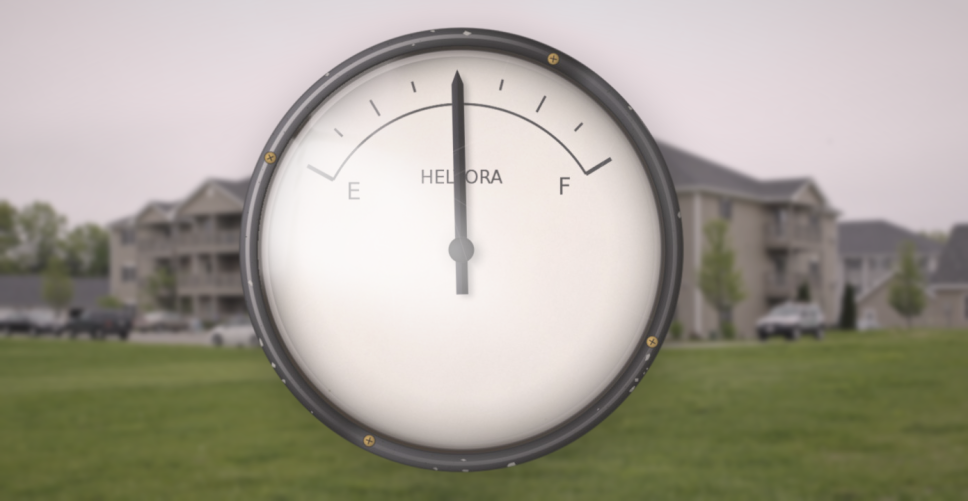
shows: 0.5
